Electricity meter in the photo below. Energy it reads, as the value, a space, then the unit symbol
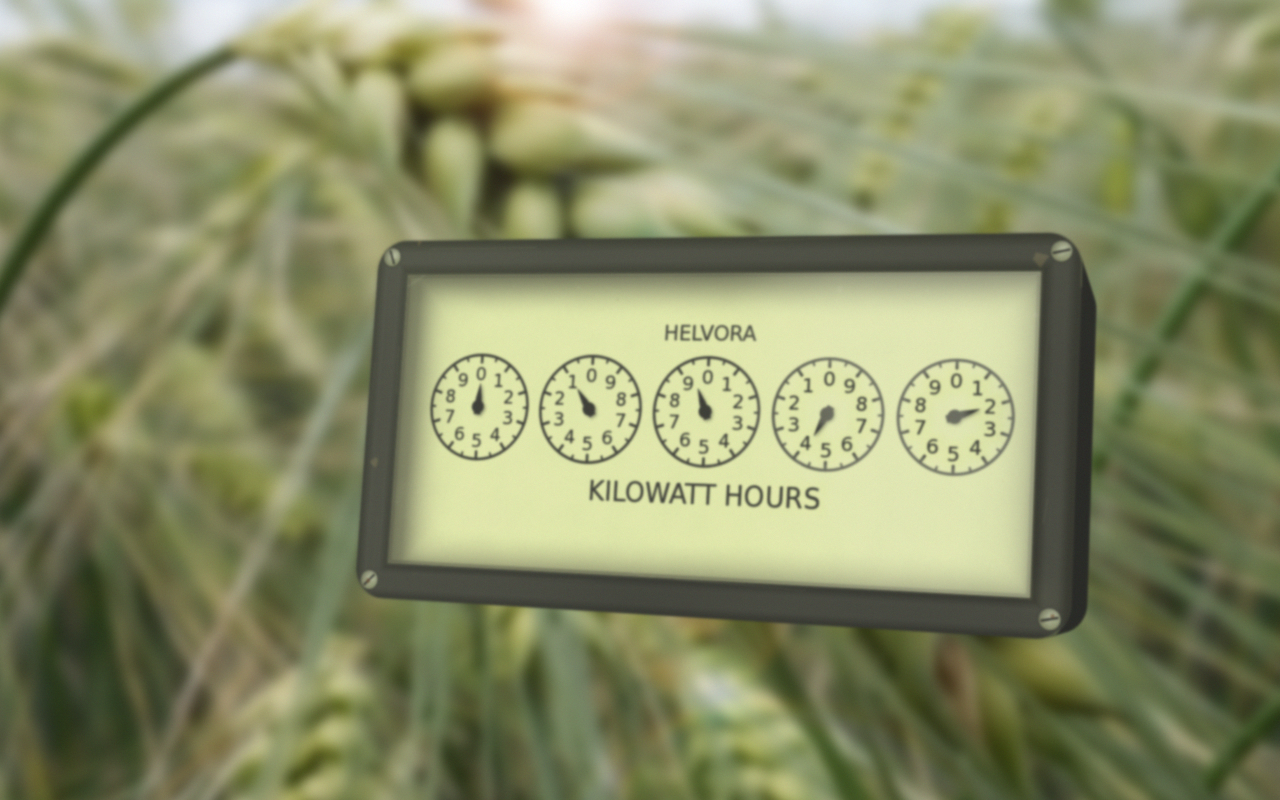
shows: 942 kWh
